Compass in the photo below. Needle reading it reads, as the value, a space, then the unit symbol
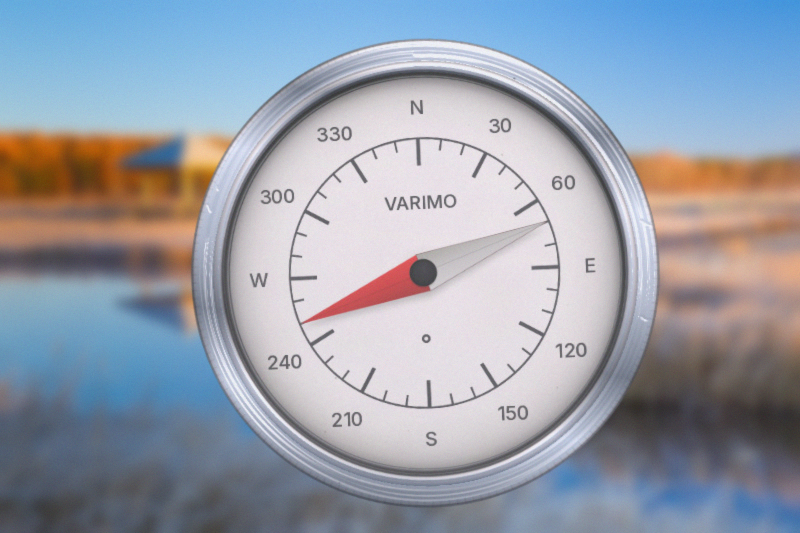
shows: 250 °
